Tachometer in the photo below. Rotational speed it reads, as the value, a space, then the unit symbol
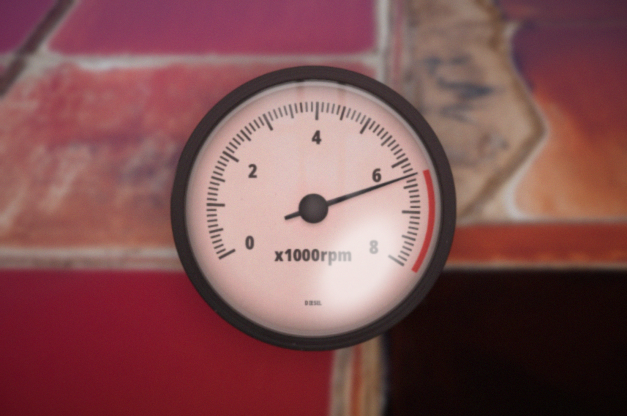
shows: 6300 rpm
